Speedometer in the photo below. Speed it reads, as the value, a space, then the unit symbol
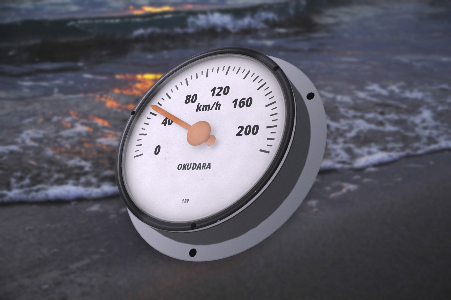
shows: 45 km/h
